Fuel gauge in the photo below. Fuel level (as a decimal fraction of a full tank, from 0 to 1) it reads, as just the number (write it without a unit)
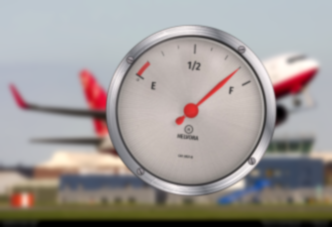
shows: 0.875
